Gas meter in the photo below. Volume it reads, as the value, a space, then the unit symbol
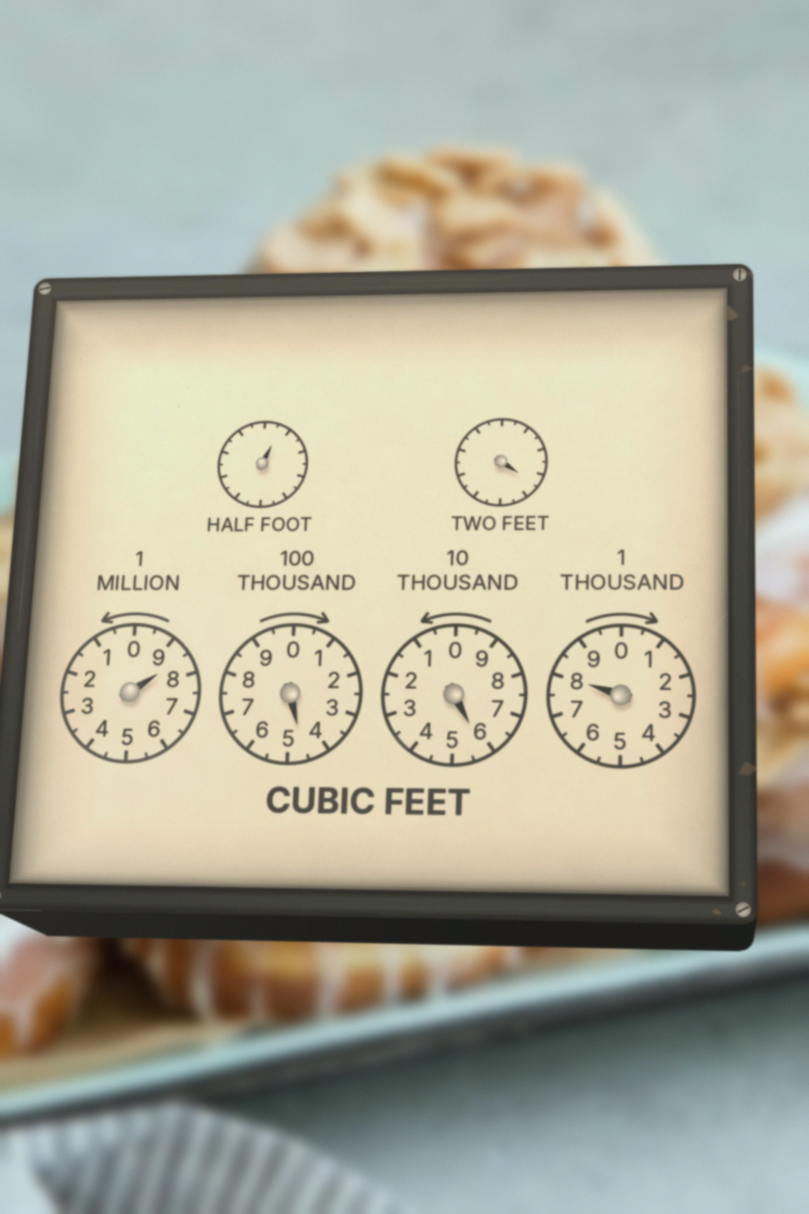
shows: 845800 ft³
